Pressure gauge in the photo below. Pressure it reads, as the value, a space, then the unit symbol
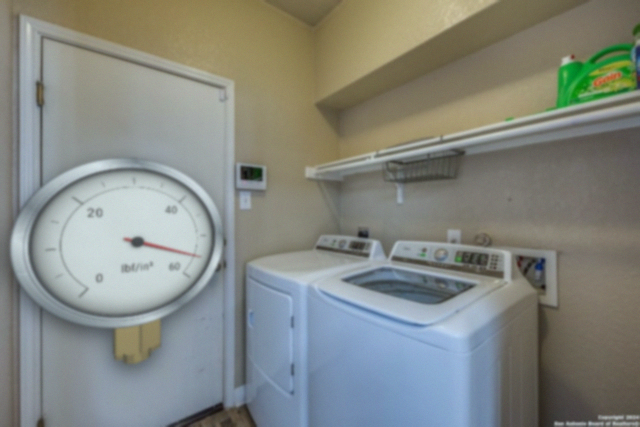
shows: 55 psi
